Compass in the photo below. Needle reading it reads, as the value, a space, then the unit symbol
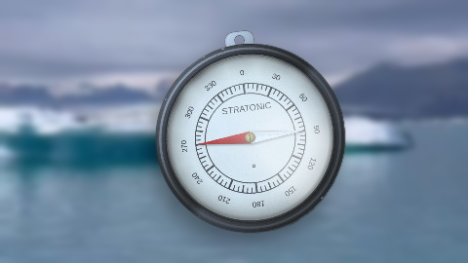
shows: 270 °
